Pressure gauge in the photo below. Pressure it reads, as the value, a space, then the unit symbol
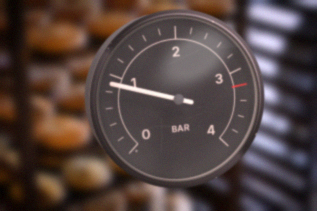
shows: 0.9 bar
